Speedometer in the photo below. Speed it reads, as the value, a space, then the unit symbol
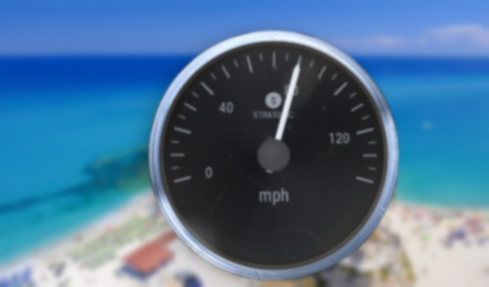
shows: 80 mph
